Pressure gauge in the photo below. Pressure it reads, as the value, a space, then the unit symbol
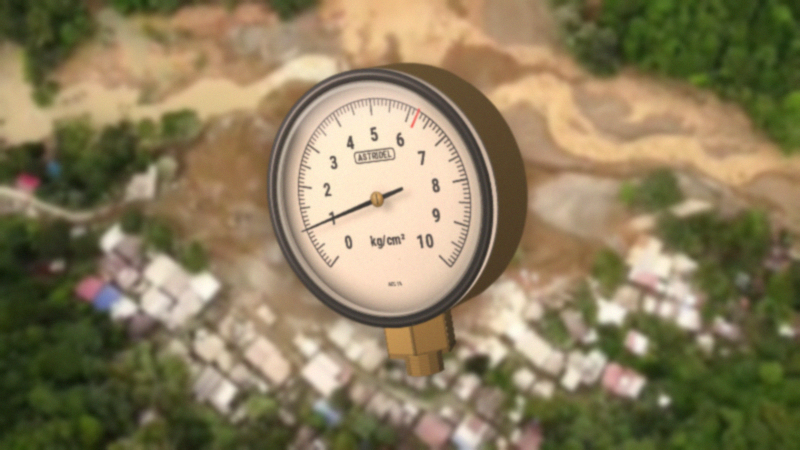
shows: 1 kg/cm²
